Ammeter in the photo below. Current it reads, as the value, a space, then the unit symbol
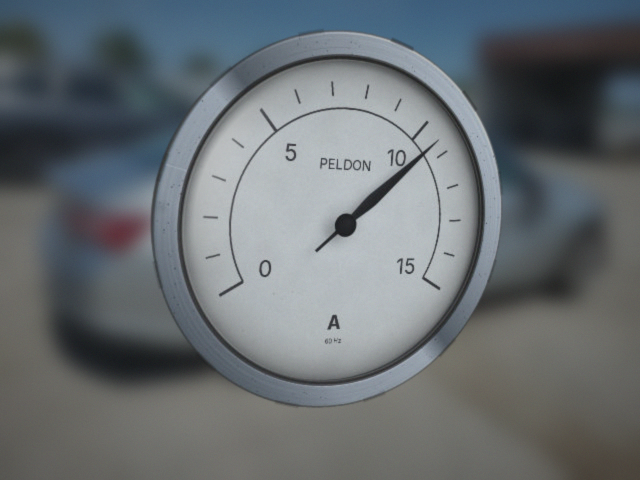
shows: 10.5 A
